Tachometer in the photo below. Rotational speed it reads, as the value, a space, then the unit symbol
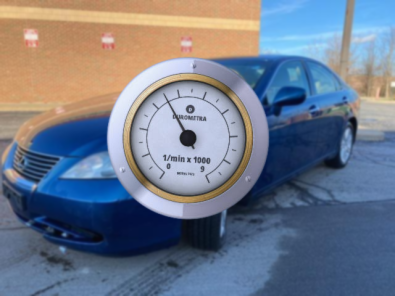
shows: 3500 rpm
